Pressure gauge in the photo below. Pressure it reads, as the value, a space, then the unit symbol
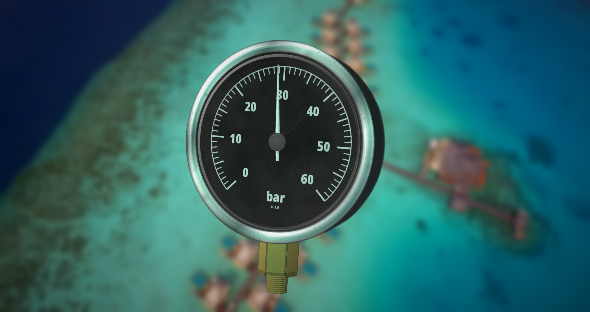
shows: 29 bar
